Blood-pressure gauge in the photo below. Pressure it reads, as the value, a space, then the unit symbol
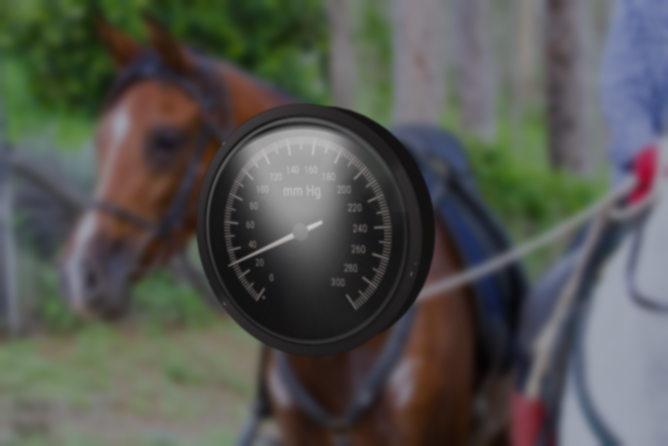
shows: 30 mmHg
